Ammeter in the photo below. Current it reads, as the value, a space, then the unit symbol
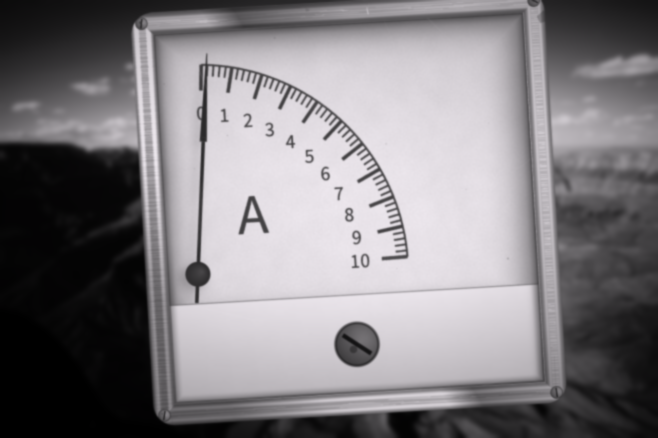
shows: 0.2 A
